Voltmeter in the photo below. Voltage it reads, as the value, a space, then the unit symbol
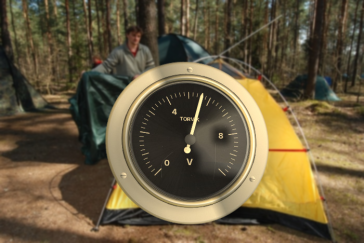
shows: 5.6 V
